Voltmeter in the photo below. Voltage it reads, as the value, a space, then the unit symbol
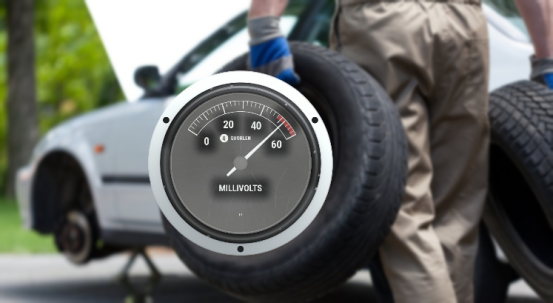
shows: 52 mV
